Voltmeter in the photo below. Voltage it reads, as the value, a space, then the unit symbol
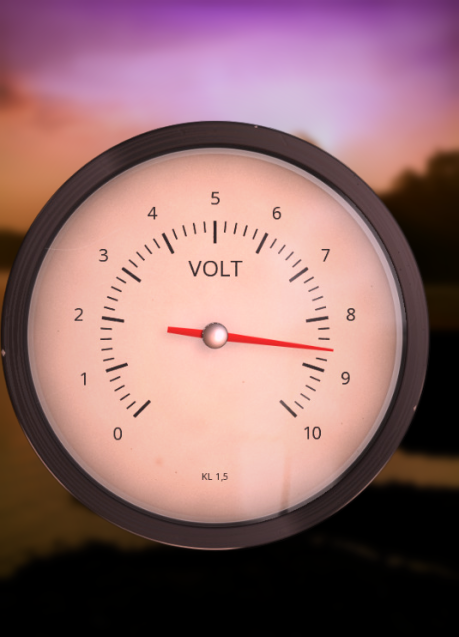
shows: 8.6 V
